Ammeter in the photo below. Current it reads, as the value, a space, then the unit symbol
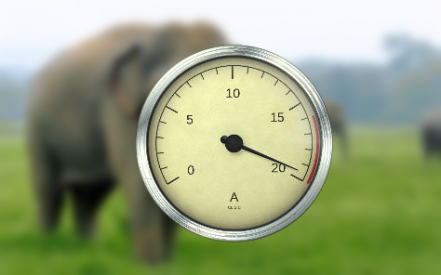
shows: 19.5 A
